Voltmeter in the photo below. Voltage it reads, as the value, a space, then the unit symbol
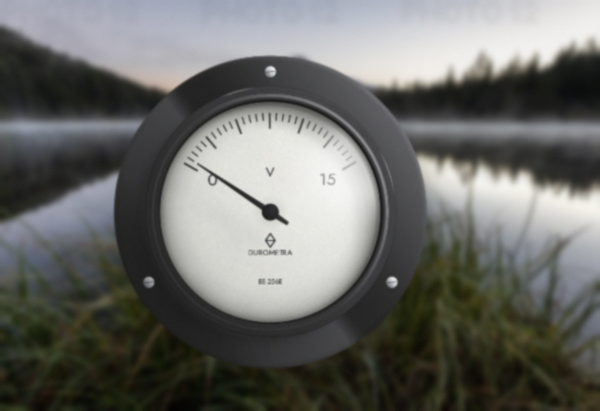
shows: 0.5 V
